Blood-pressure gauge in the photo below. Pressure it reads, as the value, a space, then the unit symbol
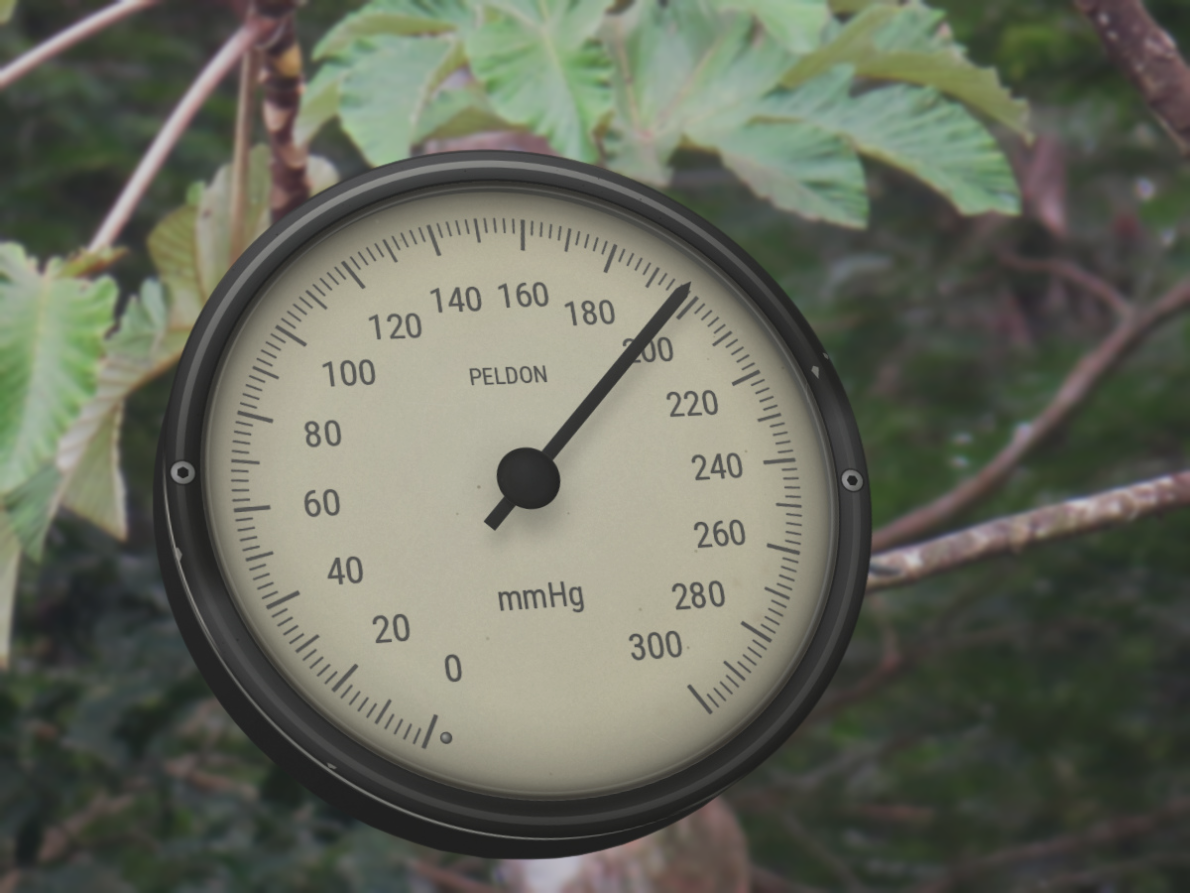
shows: 197 mmHg
